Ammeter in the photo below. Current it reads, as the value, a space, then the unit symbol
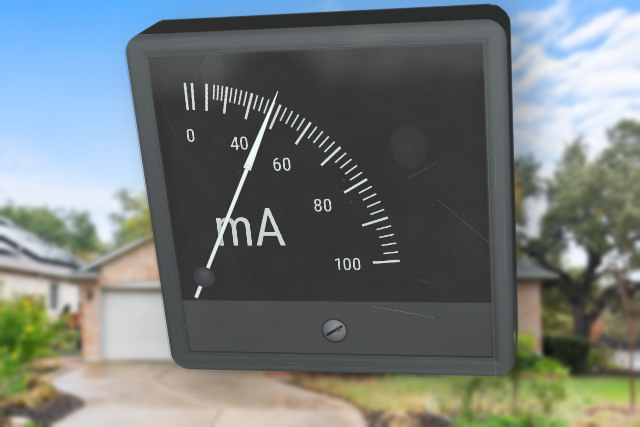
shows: 48 mA
